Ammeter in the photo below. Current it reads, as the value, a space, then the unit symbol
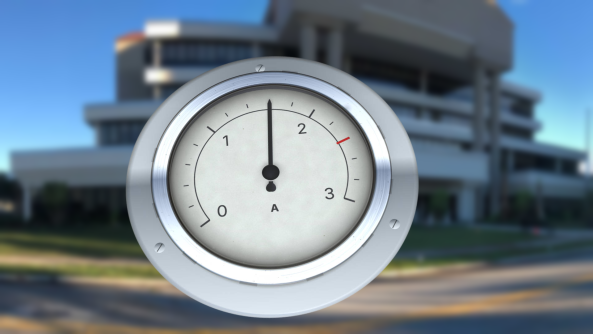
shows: 1.6 A
